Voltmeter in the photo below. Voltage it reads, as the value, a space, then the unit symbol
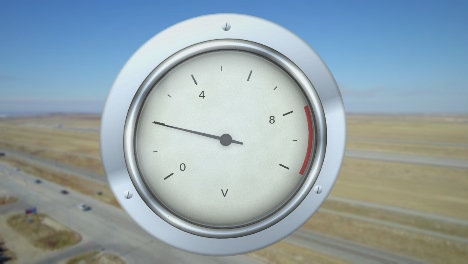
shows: 2 V
